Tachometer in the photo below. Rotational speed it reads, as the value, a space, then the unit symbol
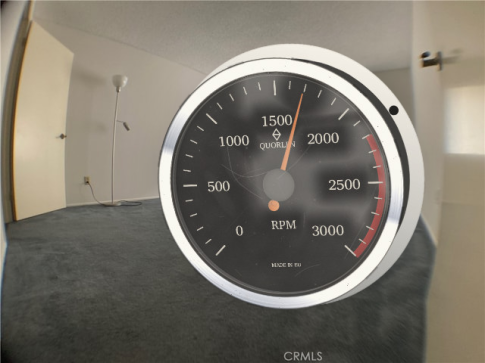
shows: 1700 rpm
